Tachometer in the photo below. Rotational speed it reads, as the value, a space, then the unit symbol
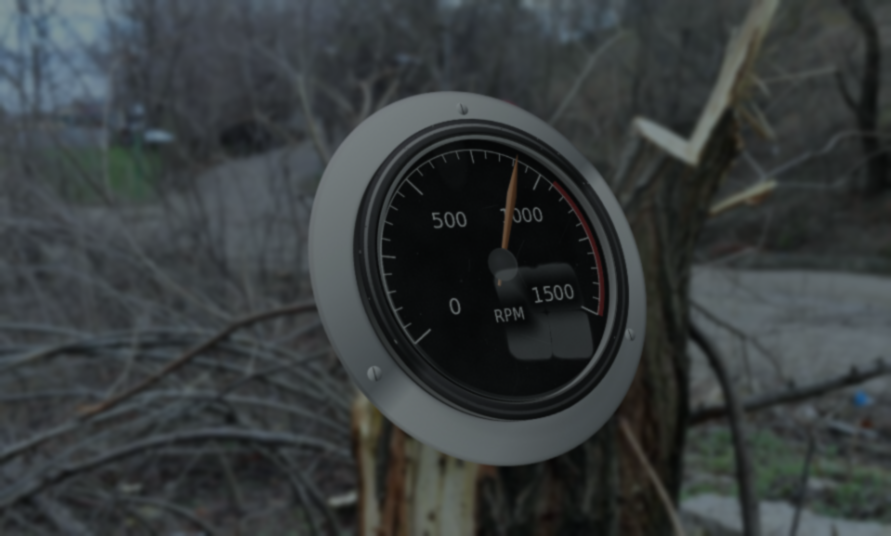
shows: 900 rpm
